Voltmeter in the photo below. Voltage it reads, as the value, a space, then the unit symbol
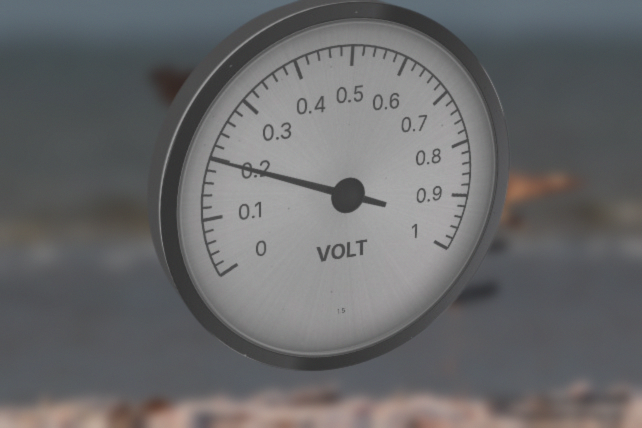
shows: 0.2 V
